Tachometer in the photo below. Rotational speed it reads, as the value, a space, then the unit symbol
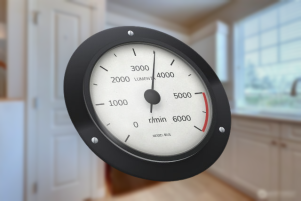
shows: 3500 rpm
